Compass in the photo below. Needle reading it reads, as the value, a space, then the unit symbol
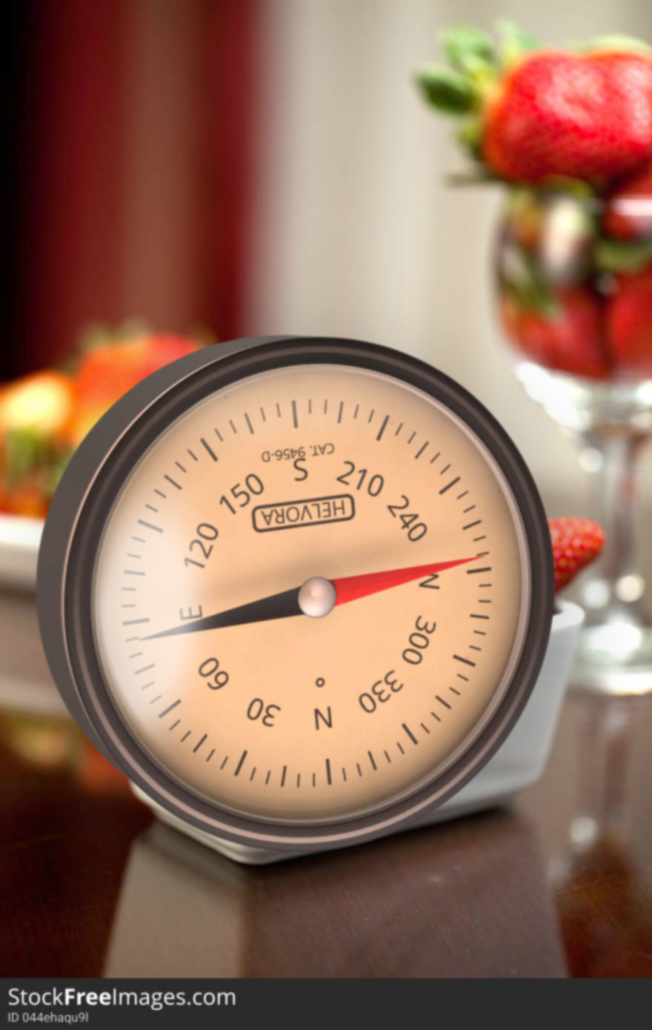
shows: 265 °
